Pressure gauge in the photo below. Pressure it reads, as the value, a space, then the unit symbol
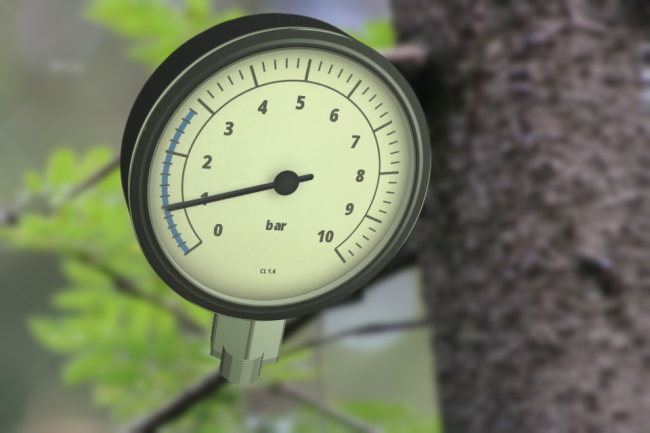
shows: 1 bar
